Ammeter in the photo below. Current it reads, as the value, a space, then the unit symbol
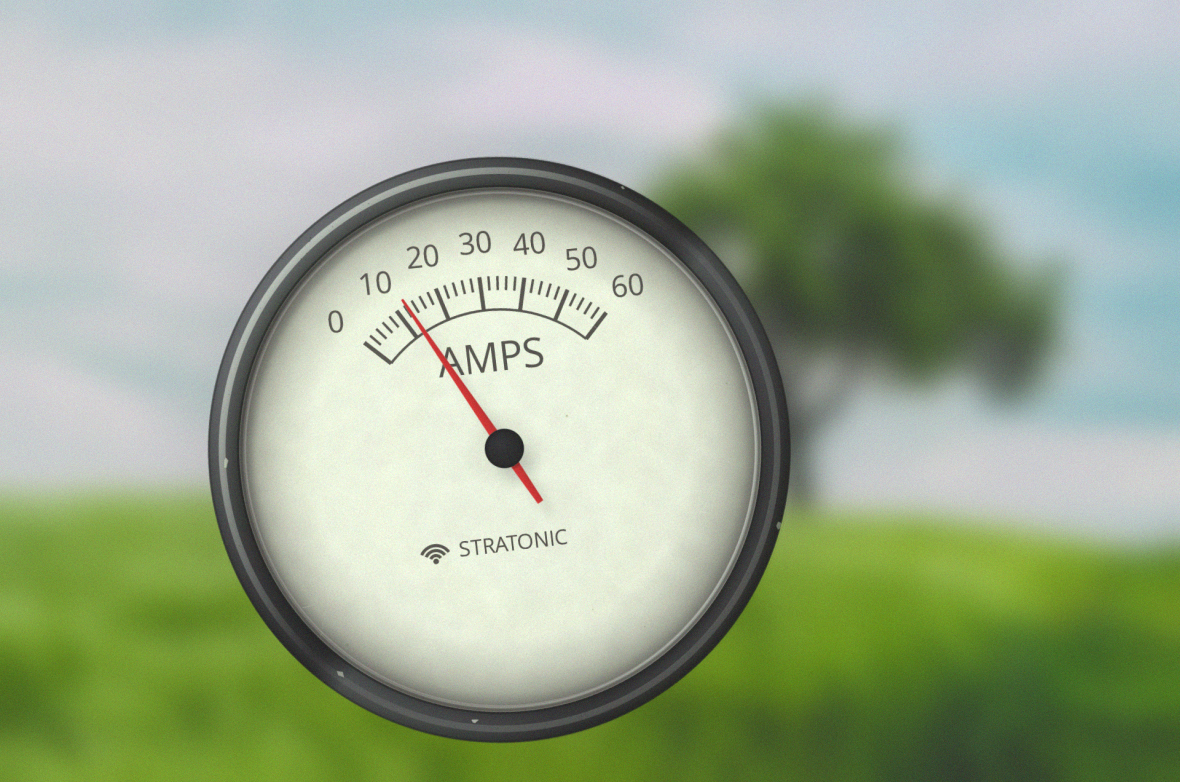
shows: 12 A
